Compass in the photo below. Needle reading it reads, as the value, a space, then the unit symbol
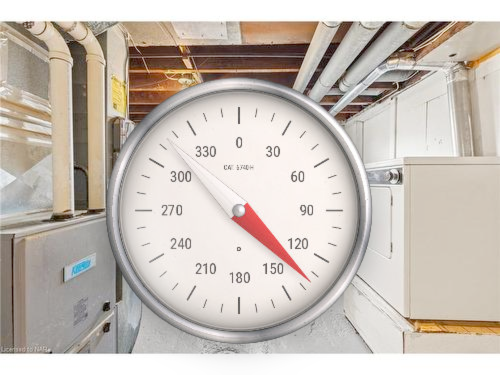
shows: 135 °
